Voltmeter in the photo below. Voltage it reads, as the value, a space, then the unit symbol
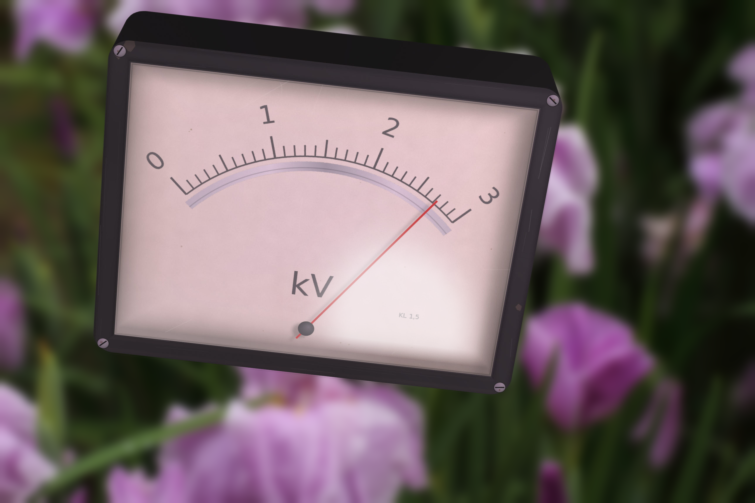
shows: 2.7 kV
